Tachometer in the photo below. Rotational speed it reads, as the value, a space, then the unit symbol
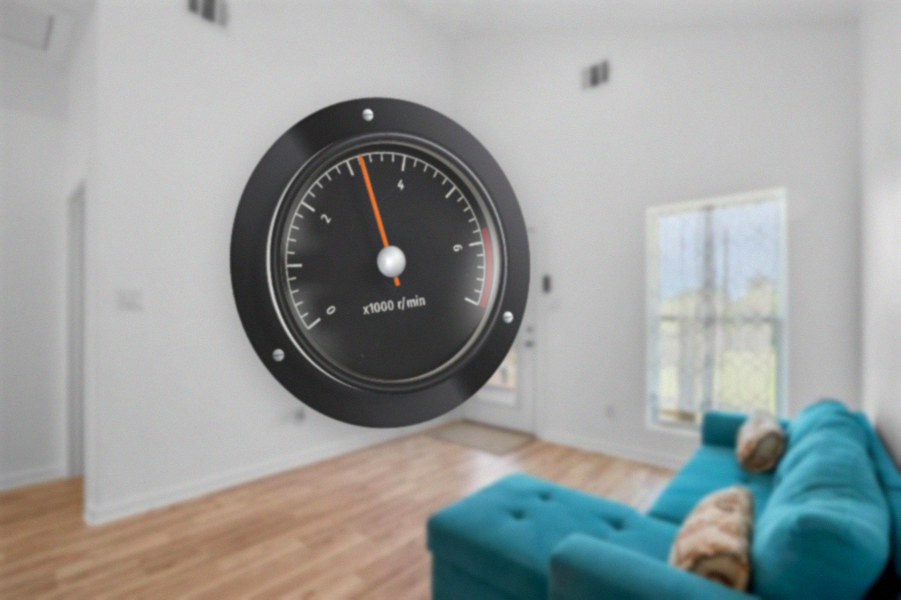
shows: 3200 rpm
